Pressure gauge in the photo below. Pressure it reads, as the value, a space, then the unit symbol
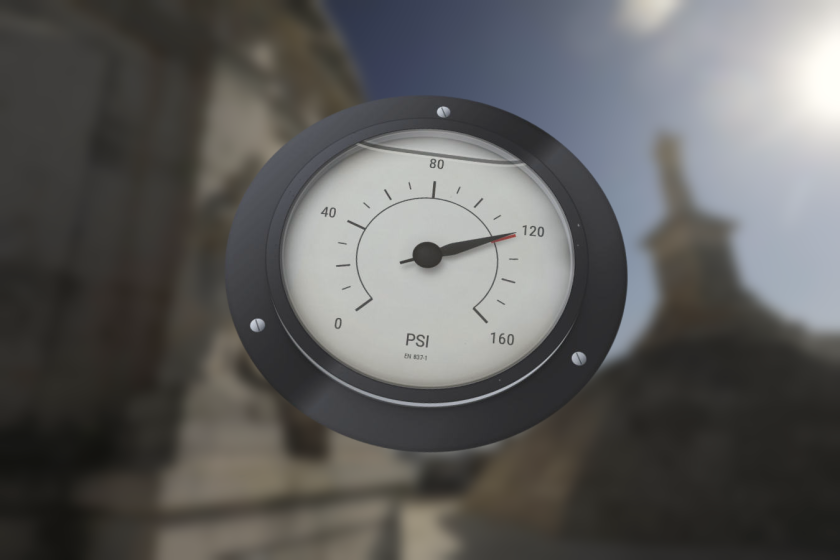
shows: 120 psi
